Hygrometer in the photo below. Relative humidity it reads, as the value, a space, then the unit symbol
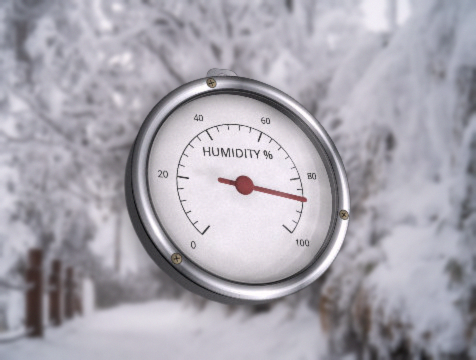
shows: 88 %
